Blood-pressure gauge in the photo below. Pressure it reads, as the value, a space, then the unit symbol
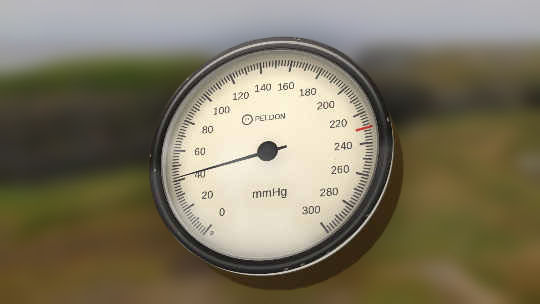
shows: 40 mmHg
